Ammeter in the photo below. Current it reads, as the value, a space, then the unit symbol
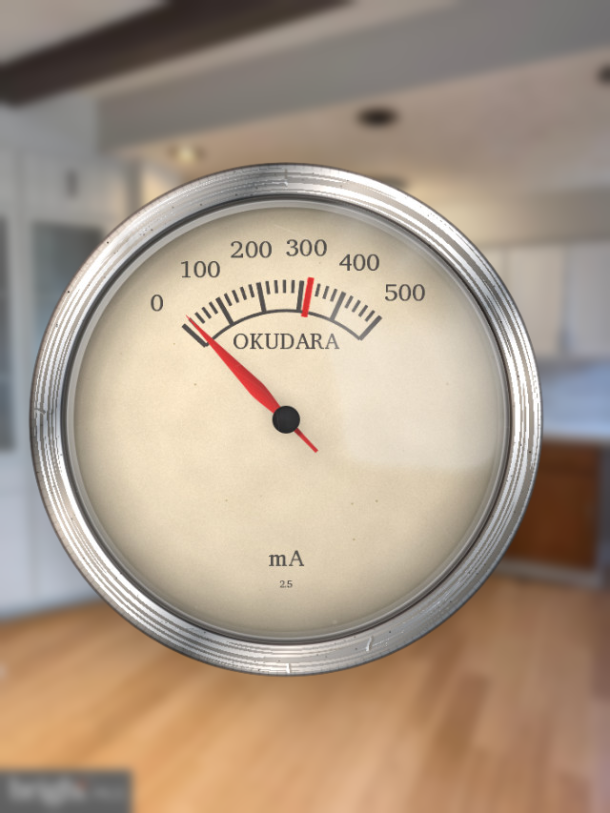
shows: 20 mA
